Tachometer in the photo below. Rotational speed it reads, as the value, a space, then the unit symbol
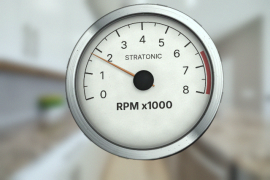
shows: 1750 rpm
